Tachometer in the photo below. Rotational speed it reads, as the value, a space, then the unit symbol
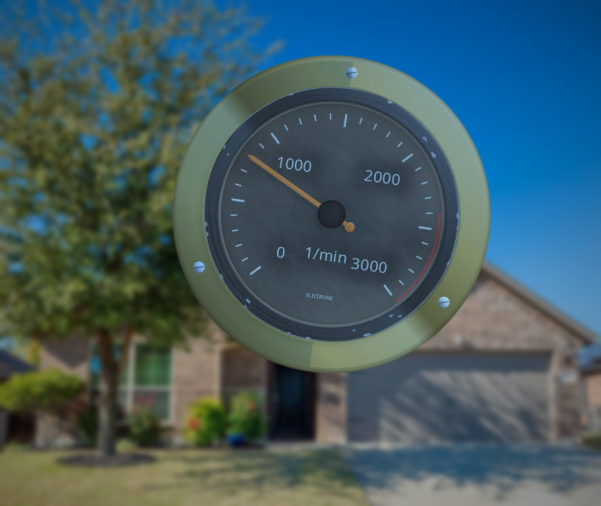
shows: 800 rpm
